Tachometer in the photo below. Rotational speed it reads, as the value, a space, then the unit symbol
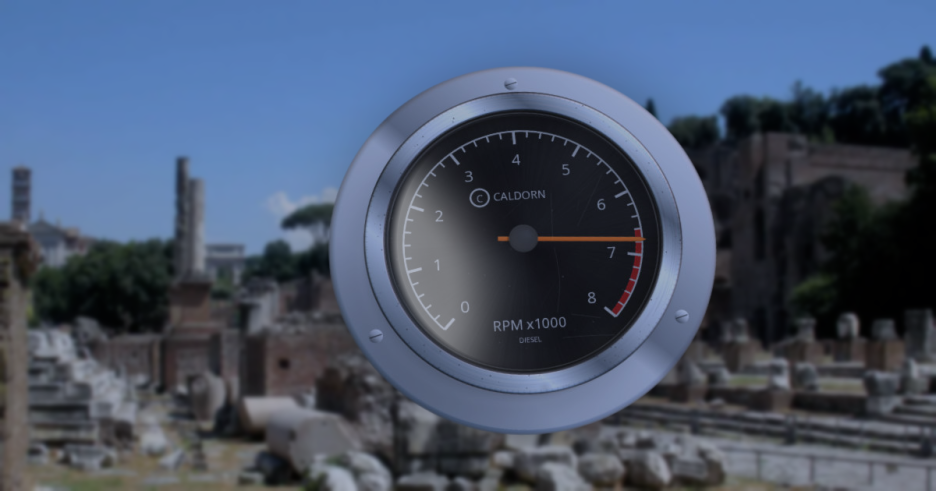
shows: 6800 rpm
